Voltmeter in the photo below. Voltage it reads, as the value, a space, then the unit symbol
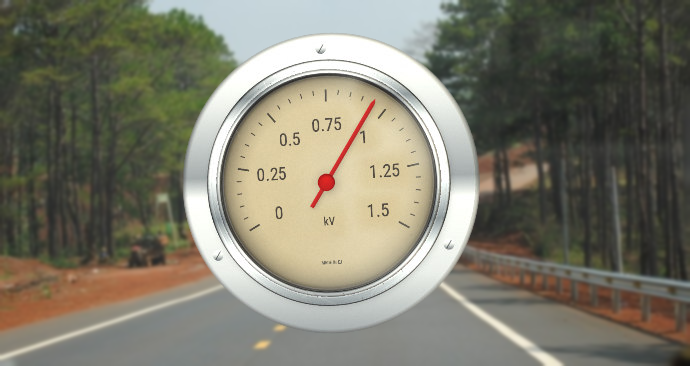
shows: 0.95 kV
